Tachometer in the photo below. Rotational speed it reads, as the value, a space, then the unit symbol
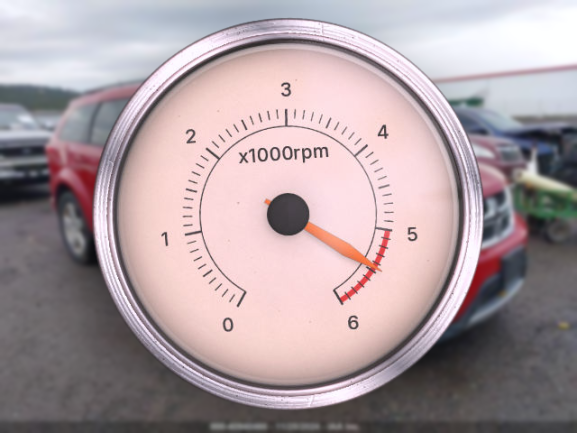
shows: 5450 rpm
